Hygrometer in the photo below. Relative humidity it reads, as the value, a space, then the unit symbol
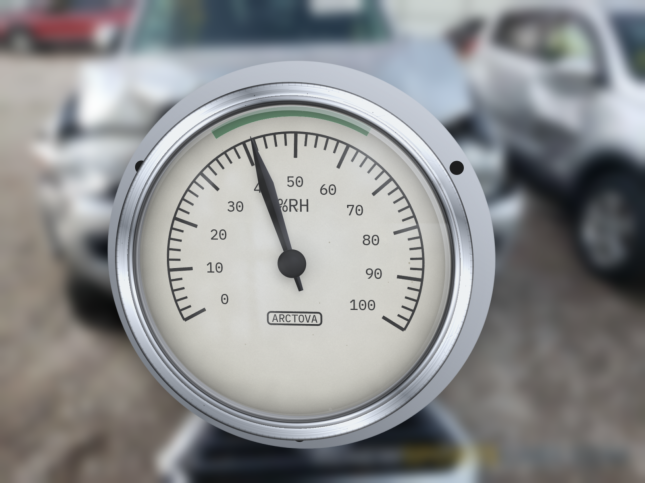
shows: 42 %
